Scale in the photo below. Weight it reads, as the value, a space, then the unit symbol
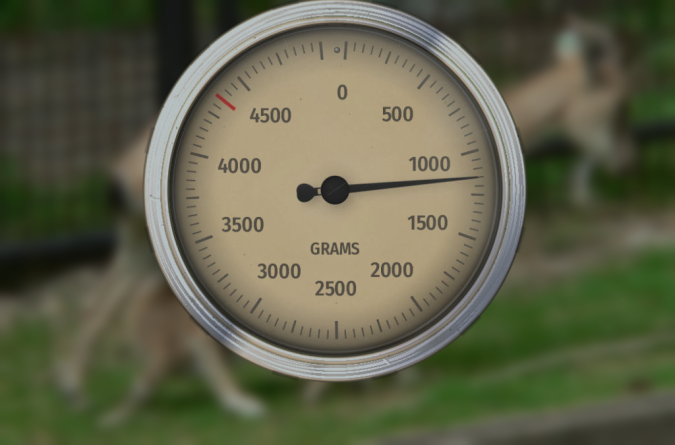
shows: 1150 g
